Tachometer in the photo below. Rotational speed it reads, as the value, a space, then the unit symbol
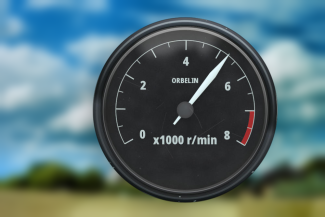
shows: 5250 rpm
